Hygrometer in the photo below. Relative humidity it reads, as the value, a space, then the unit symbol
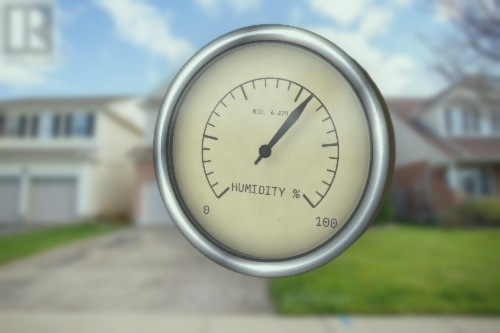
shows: 64 %
